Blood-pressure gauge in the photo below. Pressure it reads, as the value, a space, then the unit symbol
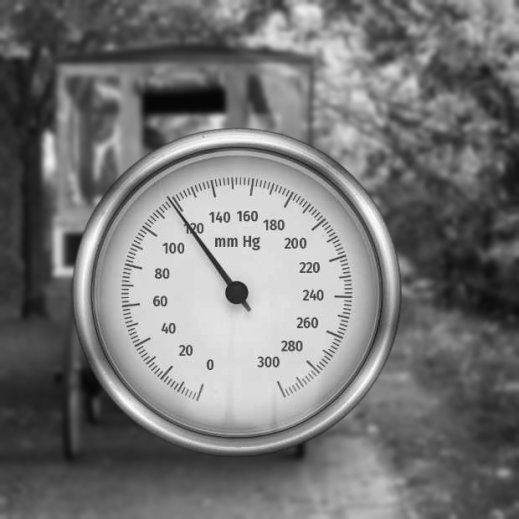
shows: 118 mmHg
